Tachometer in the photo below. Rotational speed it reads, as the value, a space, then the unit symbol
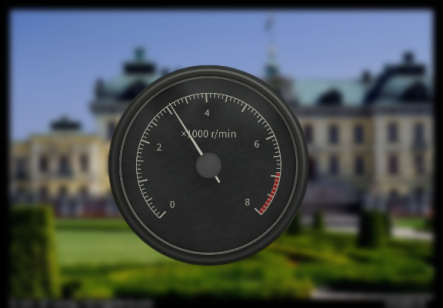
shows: 3100 rpm
